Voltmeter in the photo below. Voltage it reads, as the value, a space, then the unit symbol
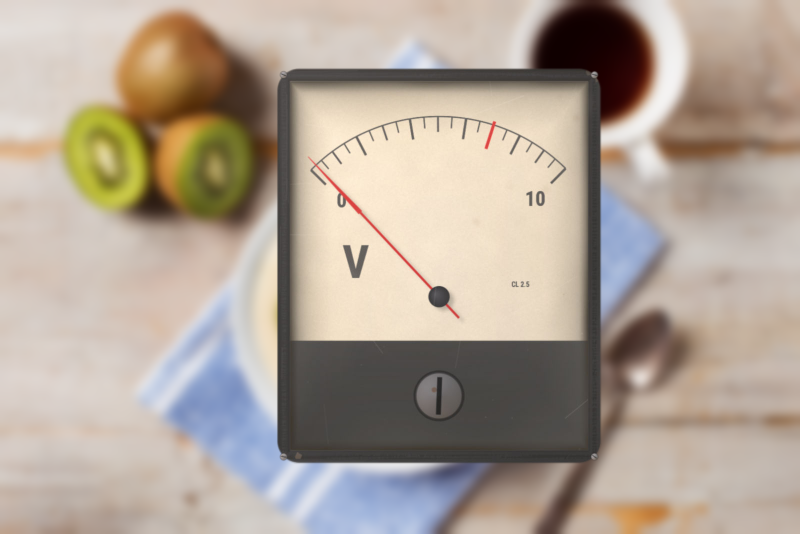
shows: 0.25 V
